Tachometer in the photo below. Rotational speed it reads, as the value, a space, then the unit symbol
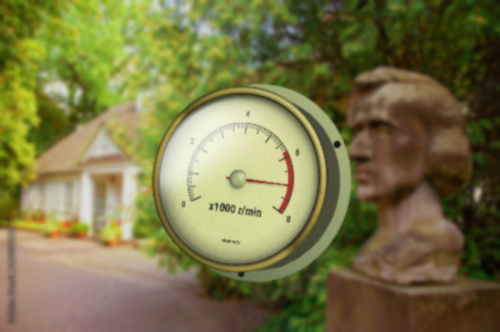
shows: 7000 rpm
